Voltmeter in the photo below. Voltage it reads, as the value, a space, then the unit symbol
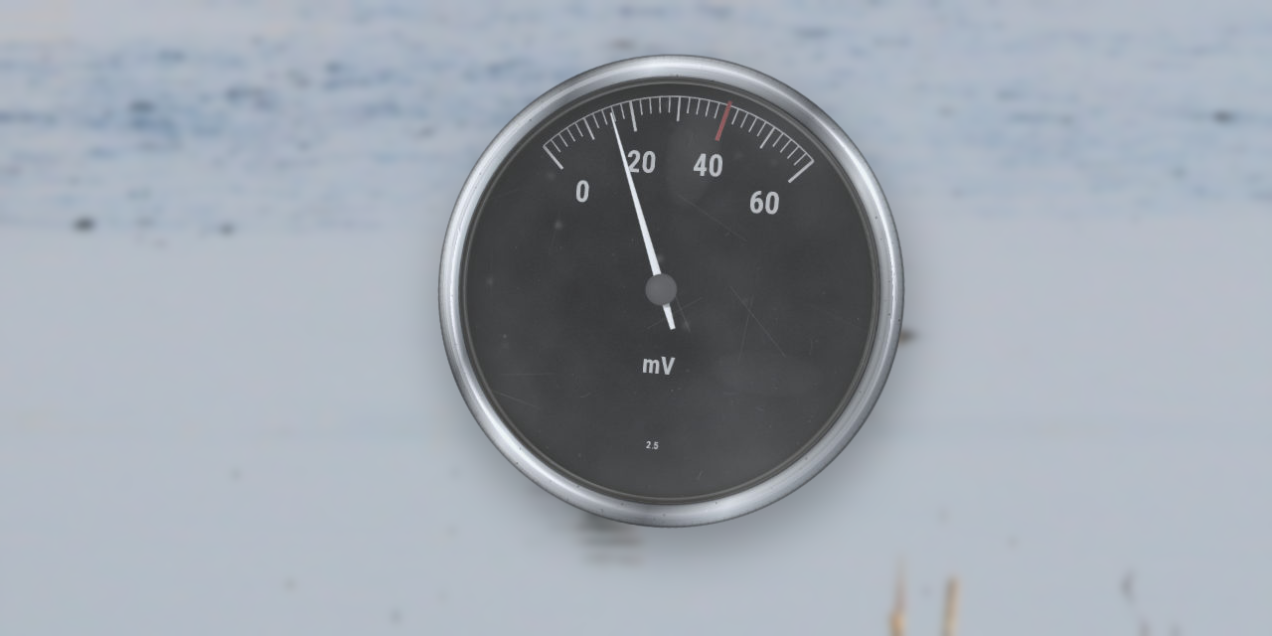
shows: 16 mV
